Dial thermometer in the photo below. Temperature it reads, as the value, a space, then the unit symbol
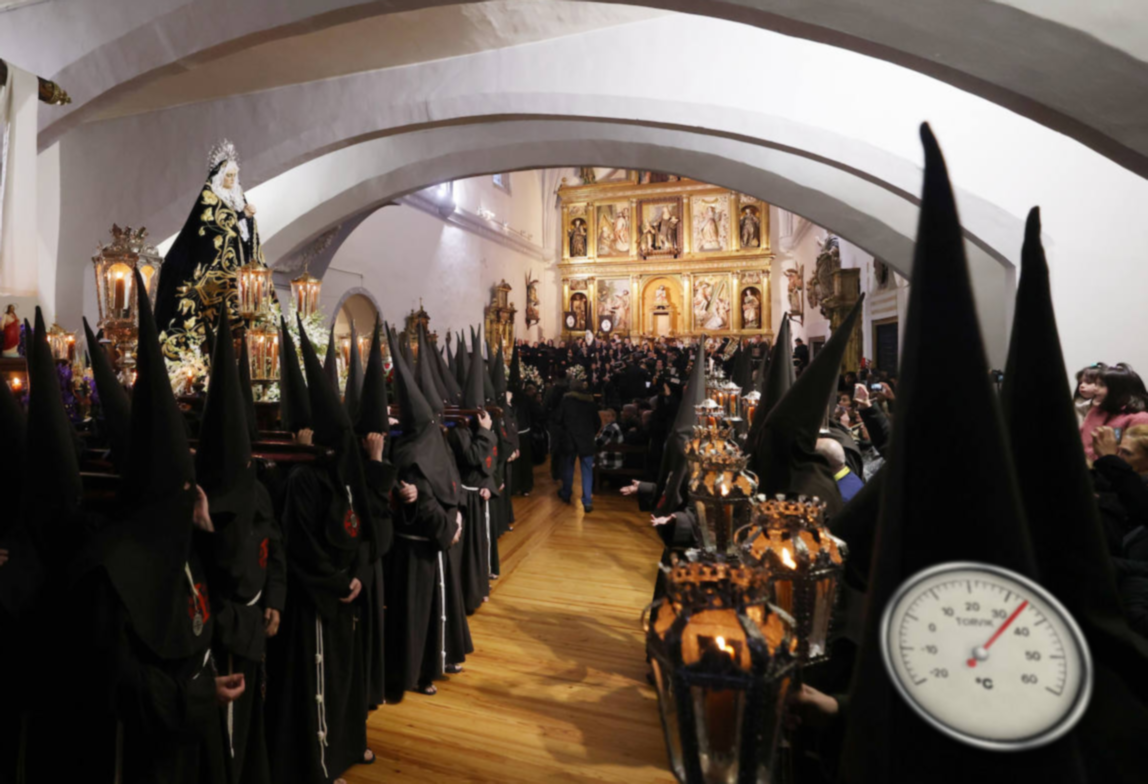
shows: 34 °C
